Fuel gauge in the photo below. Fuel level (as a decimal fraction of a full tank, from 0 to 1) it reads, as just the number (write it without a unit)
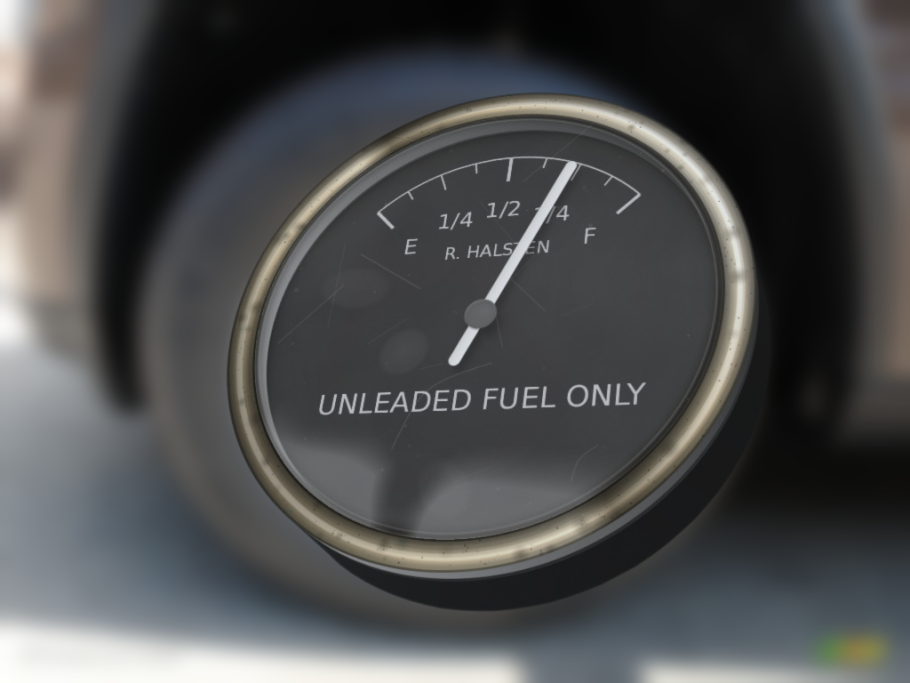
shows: 0.75
